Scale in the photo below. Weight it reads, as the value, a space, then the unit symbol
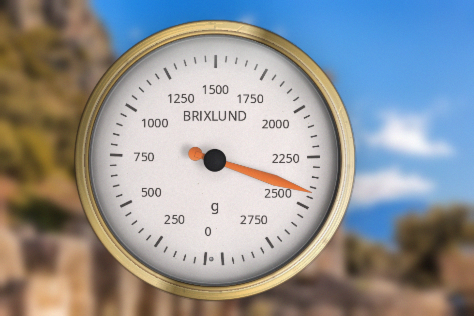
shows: 2425 g
